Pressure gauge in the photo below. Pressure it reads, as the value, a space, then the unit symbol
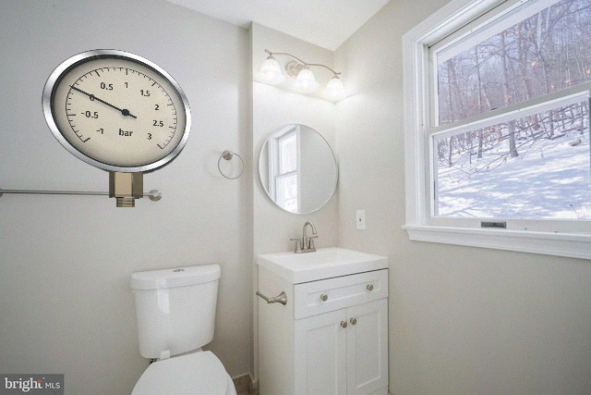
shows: 0 bar
